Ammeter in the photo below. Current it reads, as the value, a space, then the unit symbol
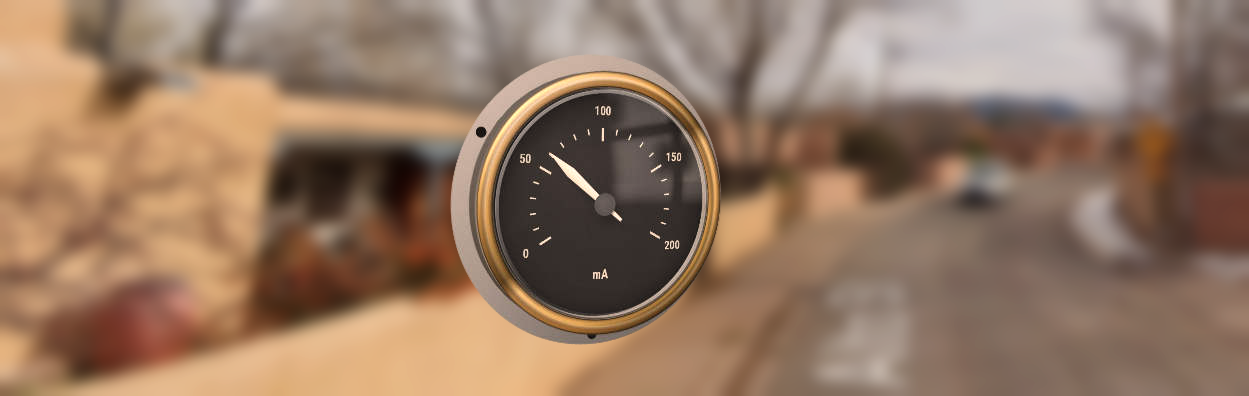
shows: 60 mA
